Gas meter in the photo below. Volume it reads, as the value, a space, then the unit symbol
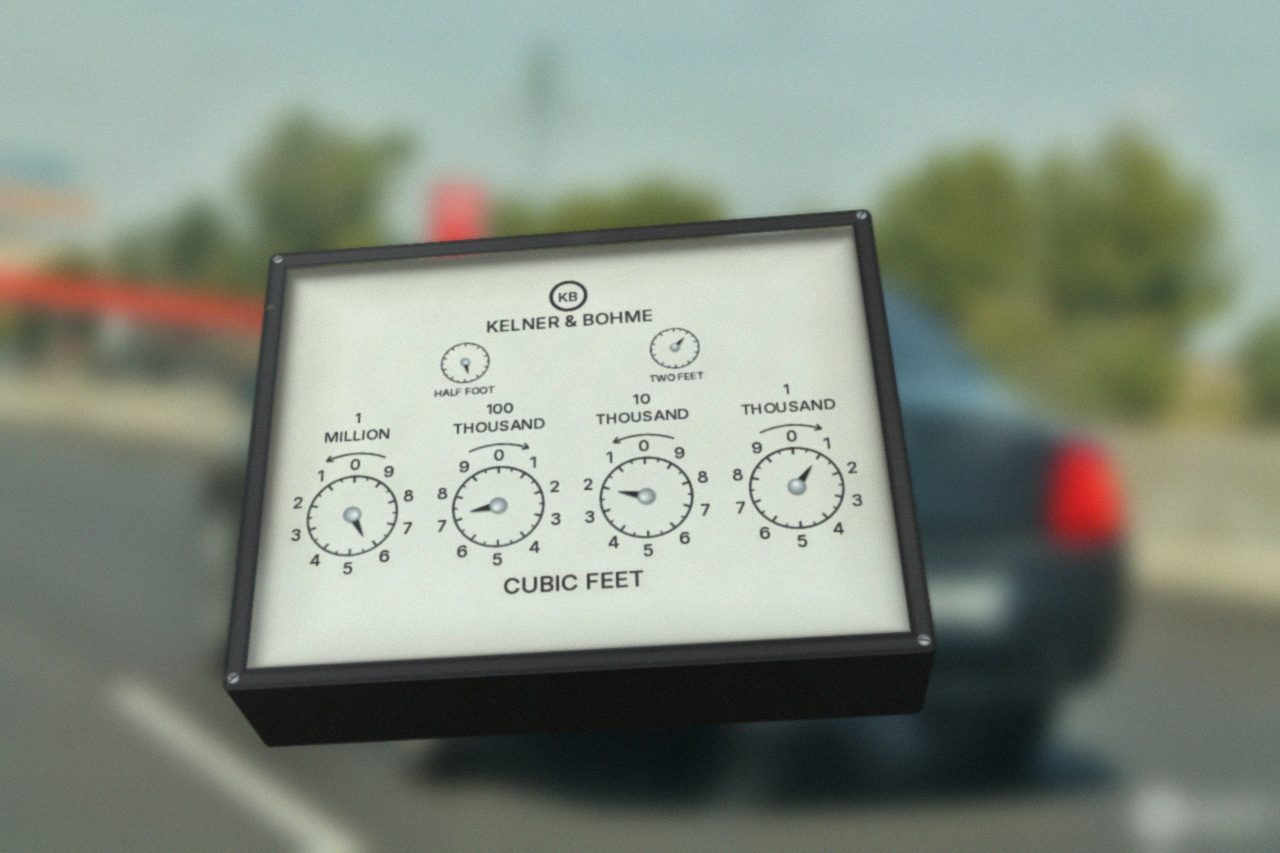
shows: 572100 ft³
